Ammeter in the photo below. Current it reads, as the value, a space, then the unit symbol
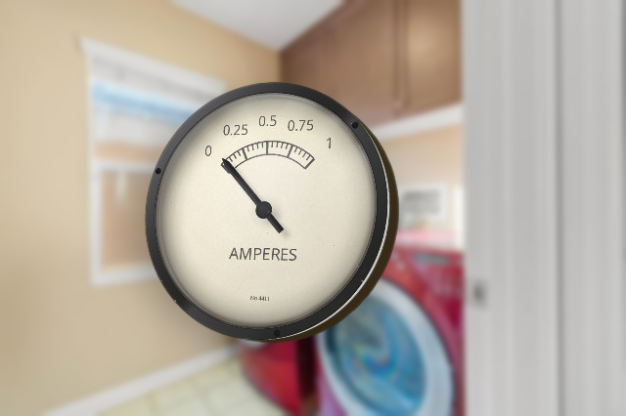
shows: 0.05 A
